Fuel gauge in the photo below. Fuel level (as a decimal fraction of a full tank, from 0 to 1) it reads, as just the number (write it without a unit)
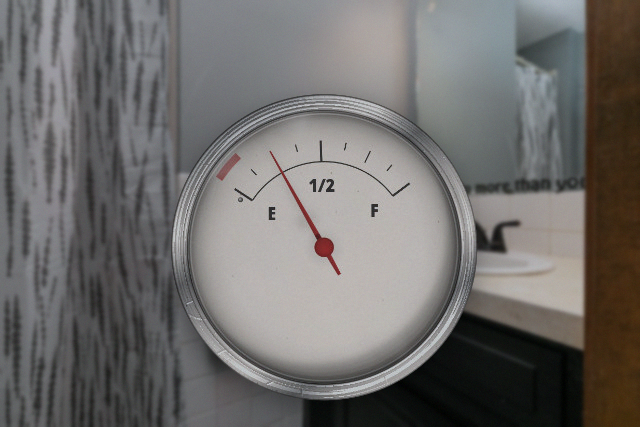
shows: 0.25
